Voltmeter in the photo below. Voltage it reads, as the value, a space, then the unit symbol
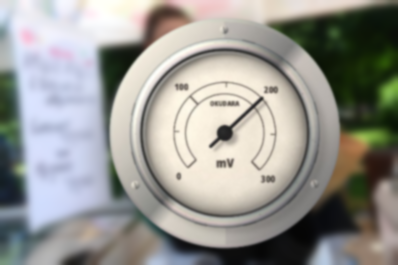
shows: 200 mV
